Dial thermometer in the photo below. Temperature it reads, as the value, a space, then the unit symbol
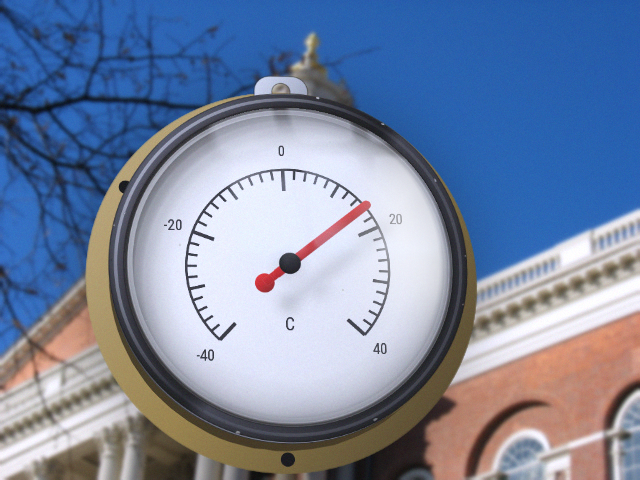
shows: 16 °C
